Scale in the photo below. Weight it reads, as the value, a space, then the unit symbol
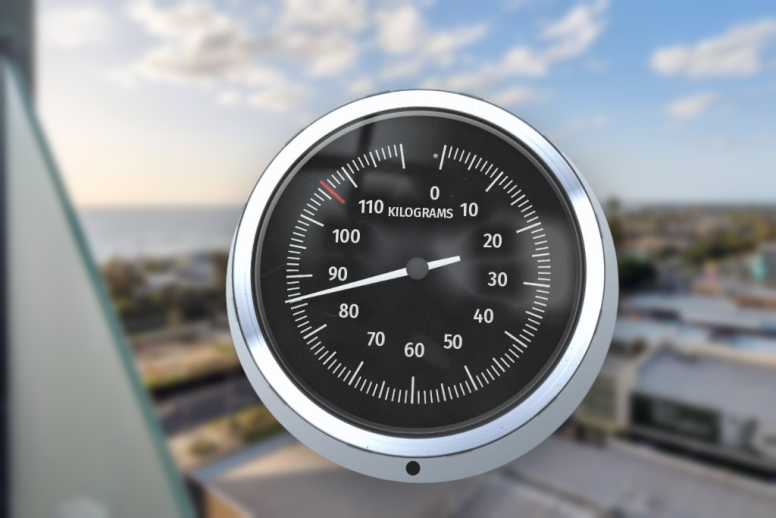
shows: 86 kg
